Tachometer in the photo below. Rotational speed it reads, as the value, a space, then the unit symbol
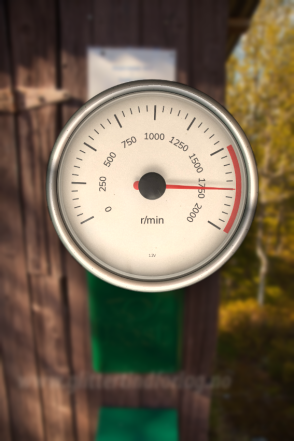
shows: 1750 rpm
